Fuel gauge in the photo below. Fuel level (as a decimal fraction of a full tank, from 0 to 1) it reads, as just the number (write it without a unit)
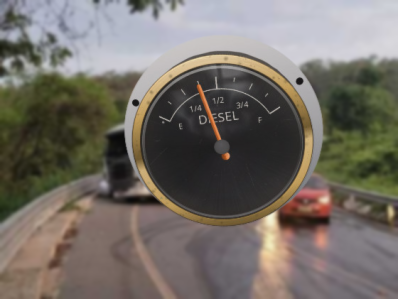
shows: 0.375
